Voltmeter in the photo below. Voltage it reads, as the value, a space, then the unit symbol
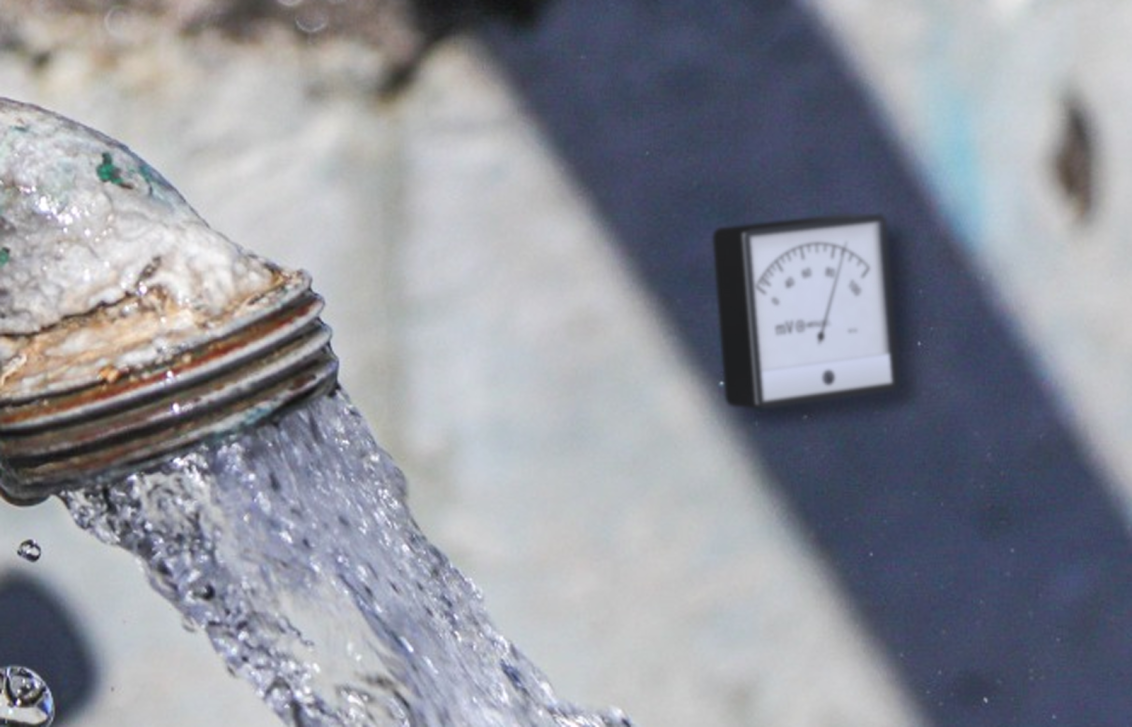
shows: 85 mV
